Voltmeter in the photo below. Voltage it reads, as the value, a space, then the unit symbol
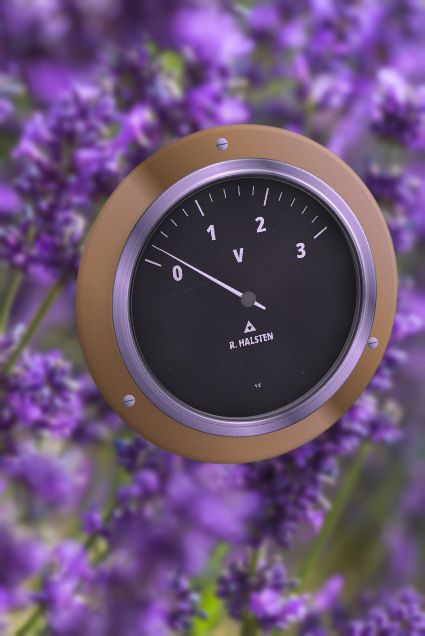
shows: 0.2 V
